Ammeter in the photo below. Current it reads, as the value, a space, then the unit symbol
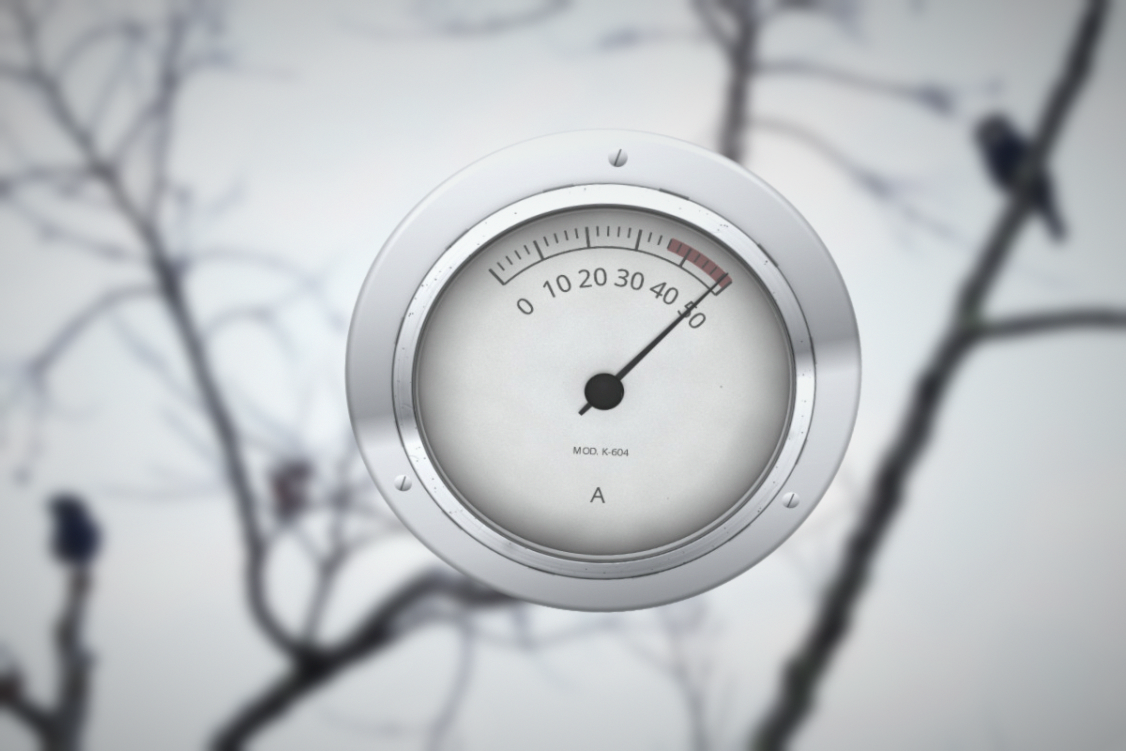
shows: 48 A
